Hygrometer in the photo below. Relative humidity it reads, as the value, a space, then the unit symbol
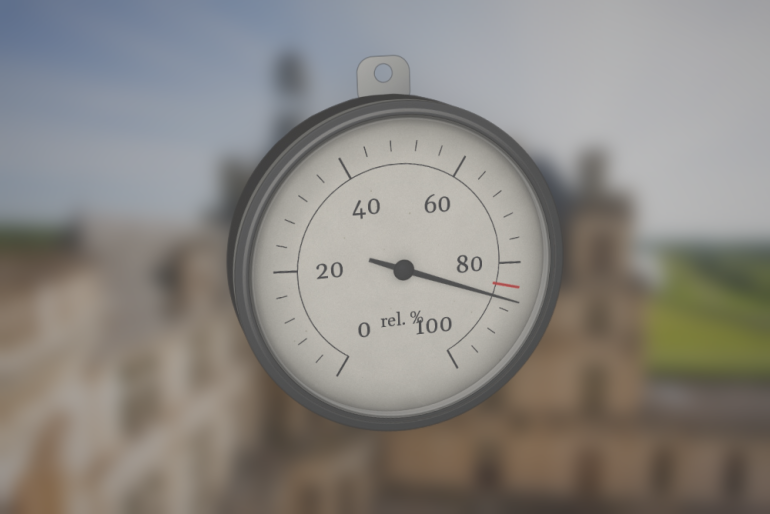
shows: 86 %
